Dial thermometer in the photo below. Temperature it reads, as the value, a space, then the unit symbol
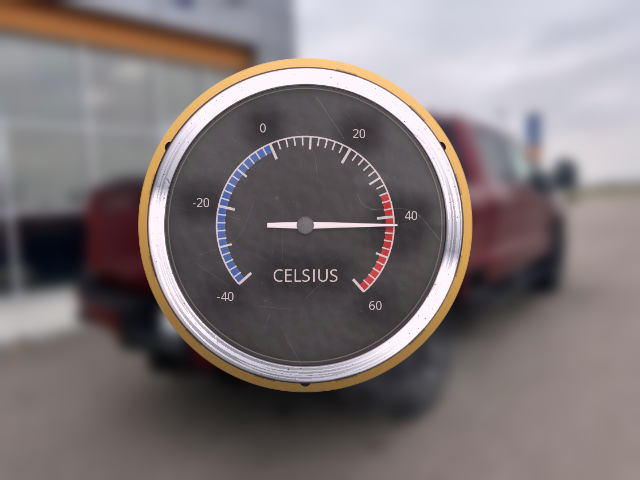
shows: 42 °C
